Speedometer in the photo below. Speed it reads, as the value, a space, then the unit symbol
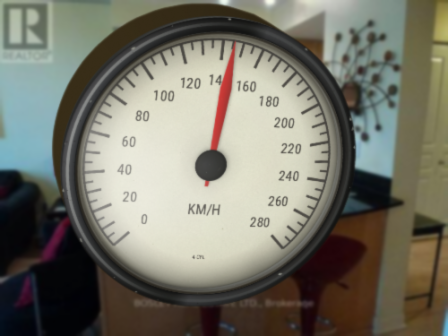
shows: 145 km/h
